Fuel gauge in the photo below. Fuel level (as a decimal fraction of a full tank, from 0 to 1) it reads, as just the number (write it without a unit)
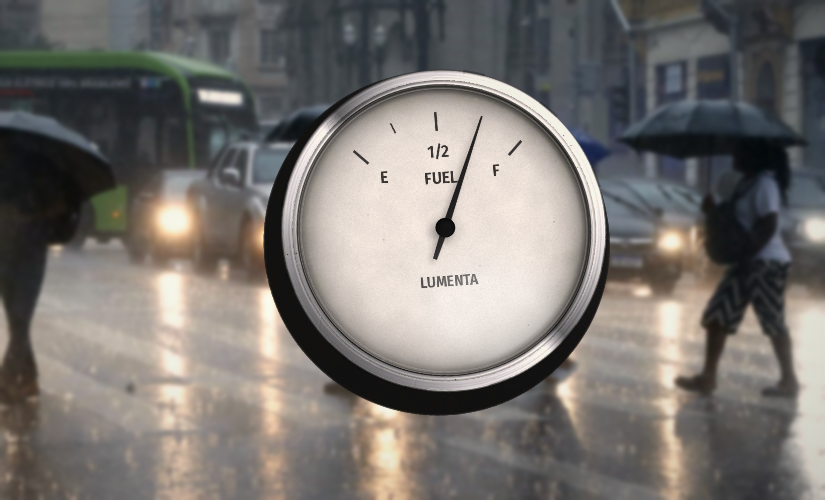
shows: 0.75
